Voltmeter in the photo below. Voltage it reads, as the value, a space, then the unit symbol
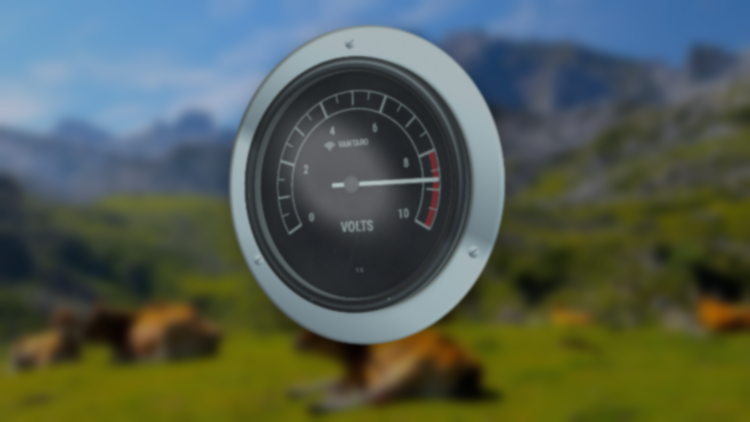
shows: 8.75 V
